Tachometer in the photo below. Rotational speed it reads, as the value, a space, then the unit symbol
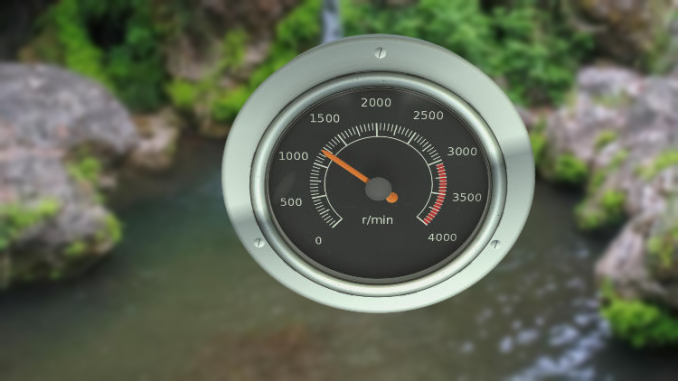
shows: 1250 rpm
